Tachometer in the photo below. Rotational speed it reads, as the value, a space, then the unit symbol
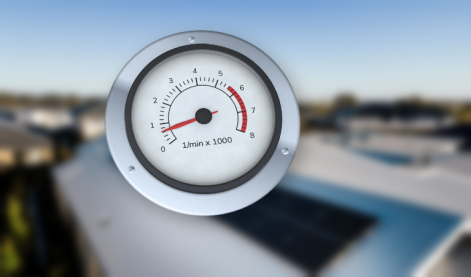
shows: 600 rpm
